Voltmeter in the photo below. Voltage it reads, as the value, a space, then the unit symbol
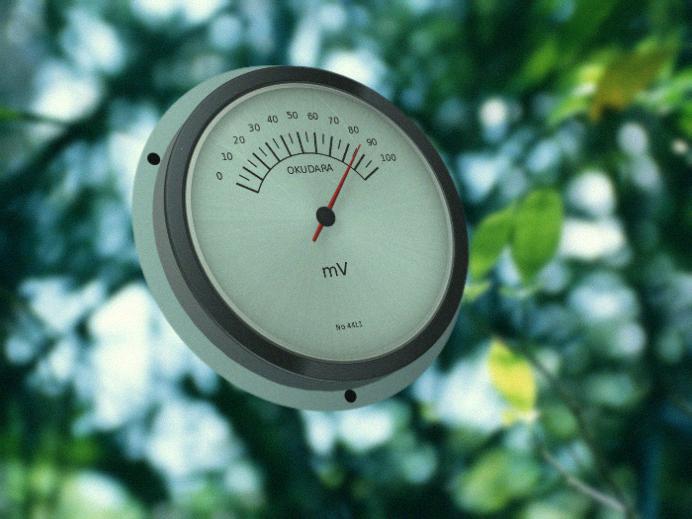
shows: 85 mV
